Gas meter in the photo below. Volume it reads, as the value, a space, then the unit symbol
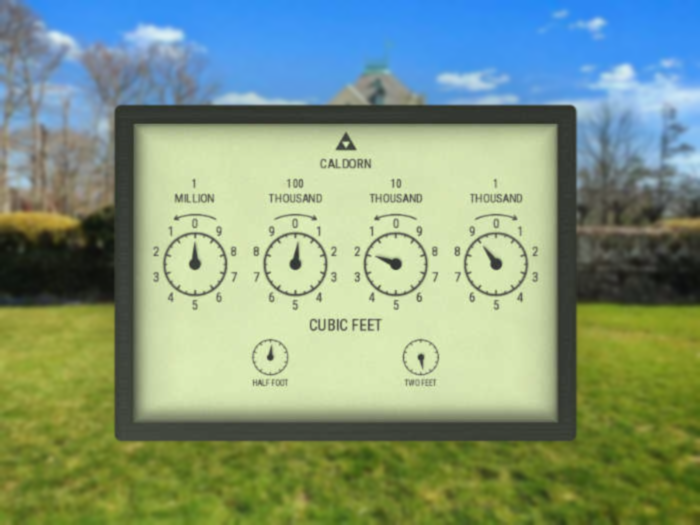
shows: 1900 ft³
